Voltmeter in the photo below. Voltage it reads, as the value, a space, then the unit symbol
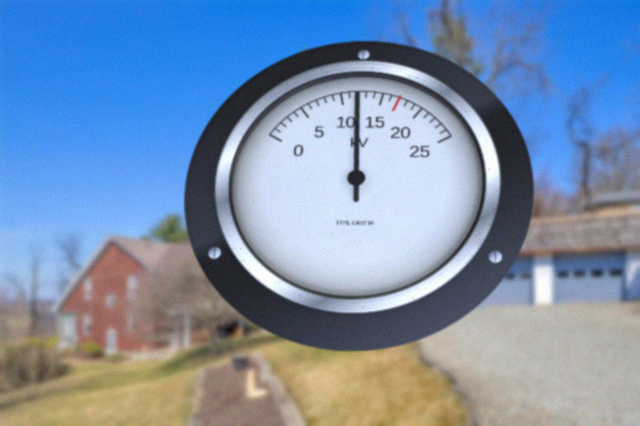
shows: 12 kV
